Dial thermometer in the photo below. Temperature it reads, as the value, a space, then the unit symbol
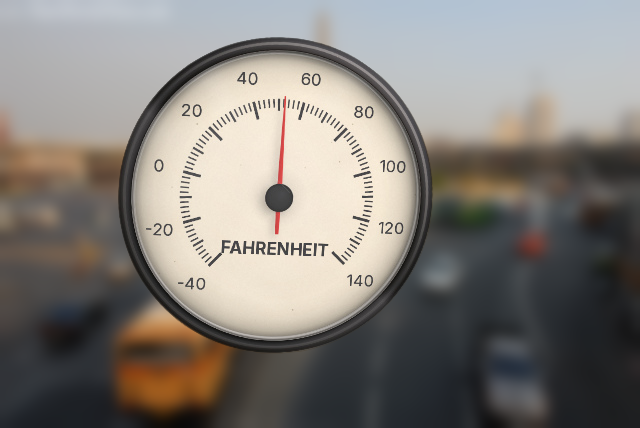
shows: 52 °F
